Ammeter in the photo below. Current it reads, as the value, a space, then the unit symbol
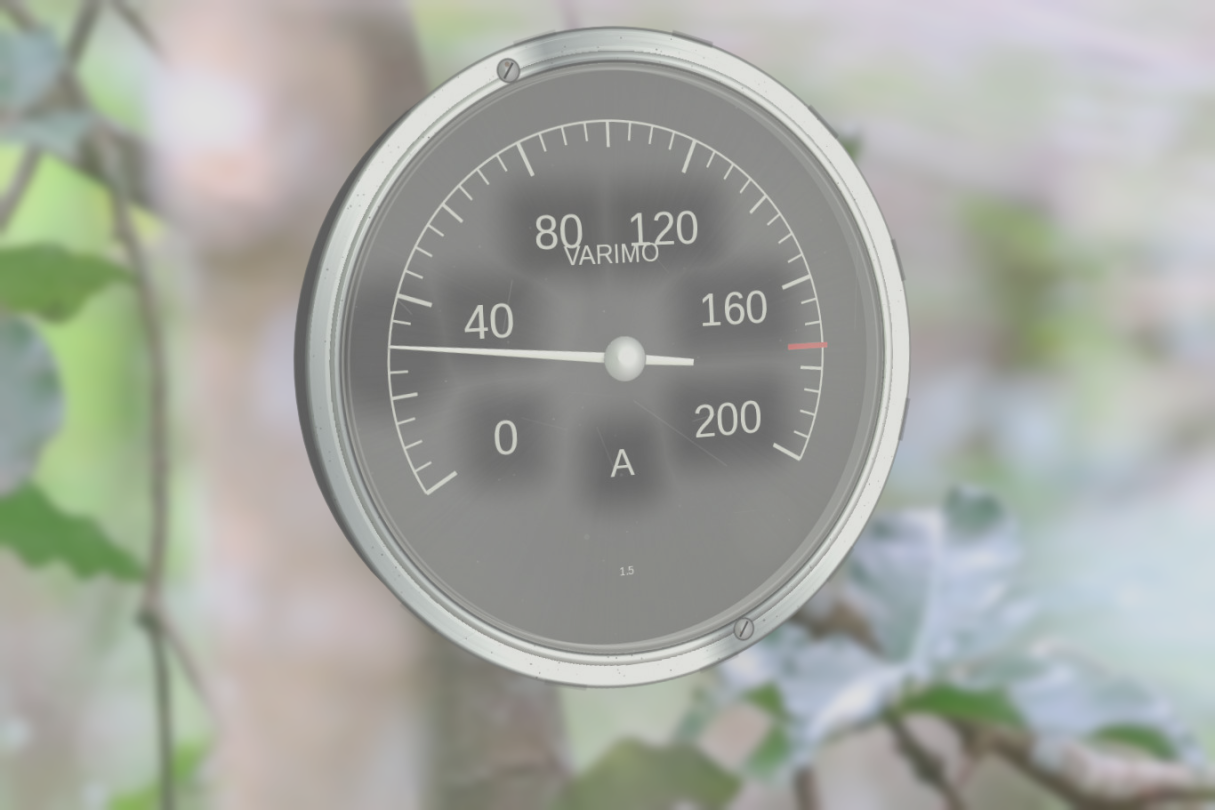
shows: 30 A
